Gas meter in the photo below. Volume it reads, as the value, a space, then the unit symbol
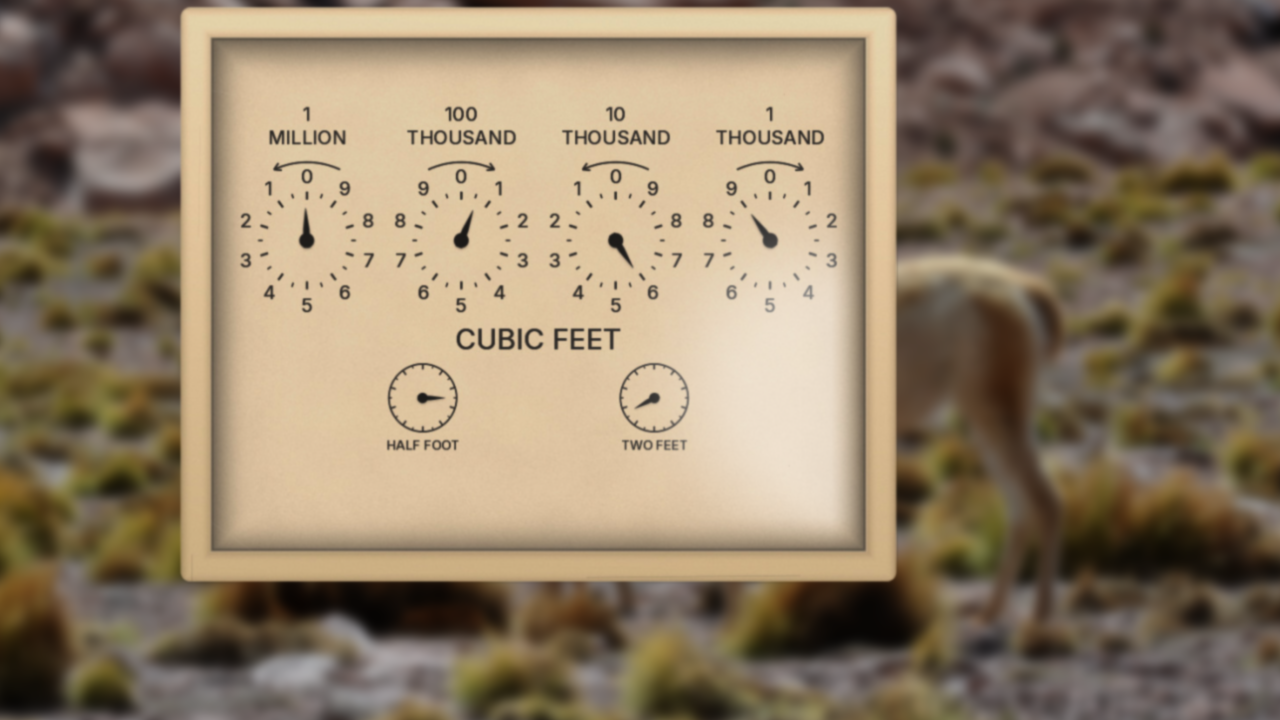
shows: 5900 ft³
